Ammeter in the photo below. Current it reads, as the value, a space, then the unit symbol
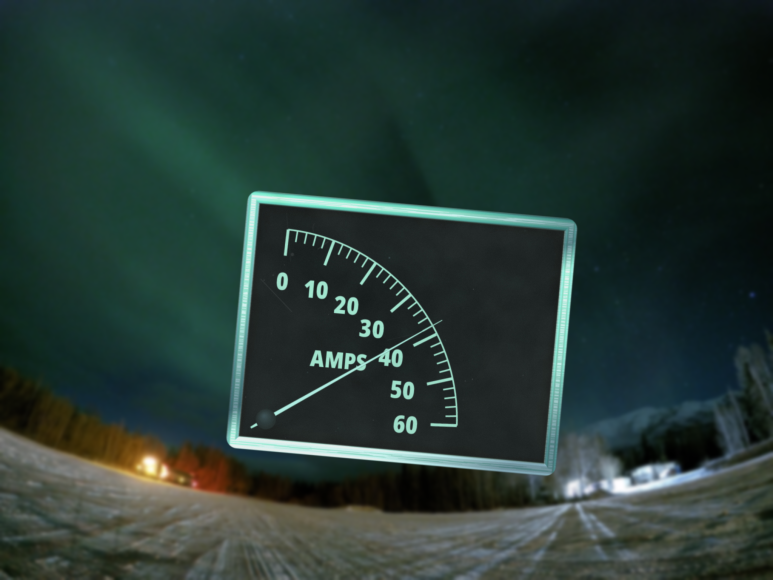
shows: 38 A
